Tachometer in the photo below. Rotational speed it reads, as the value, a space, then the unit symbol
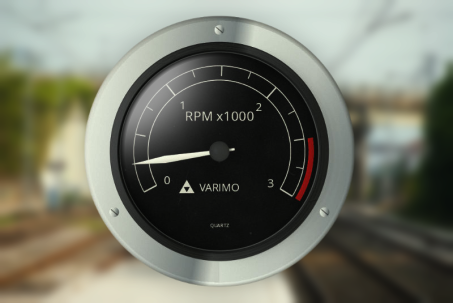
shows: 250 rpm
